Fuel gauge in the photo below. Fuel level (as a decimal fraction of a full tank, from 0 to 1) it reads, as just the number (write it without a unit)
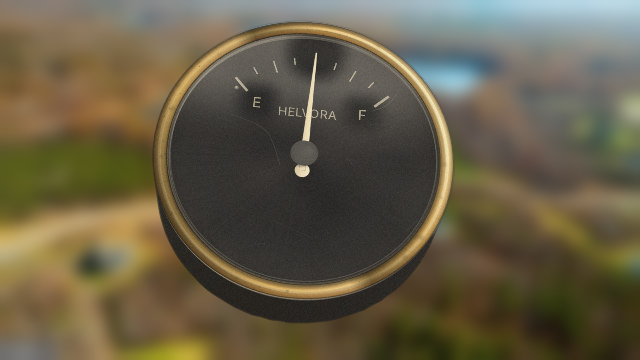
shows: 0.5
